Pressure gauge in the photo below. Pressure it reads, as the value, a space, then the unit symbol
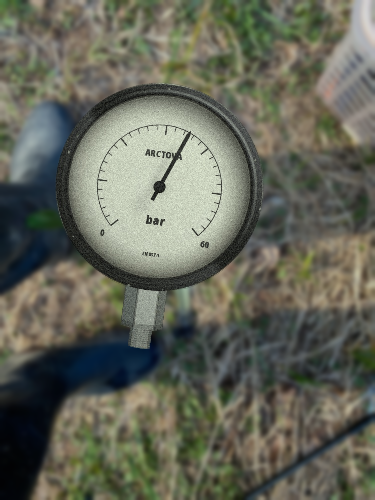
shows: 35 bar
